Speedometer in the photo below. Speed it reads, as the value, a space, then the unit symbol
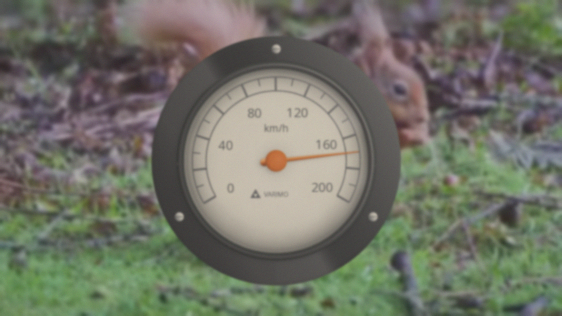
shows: 170 km/h
